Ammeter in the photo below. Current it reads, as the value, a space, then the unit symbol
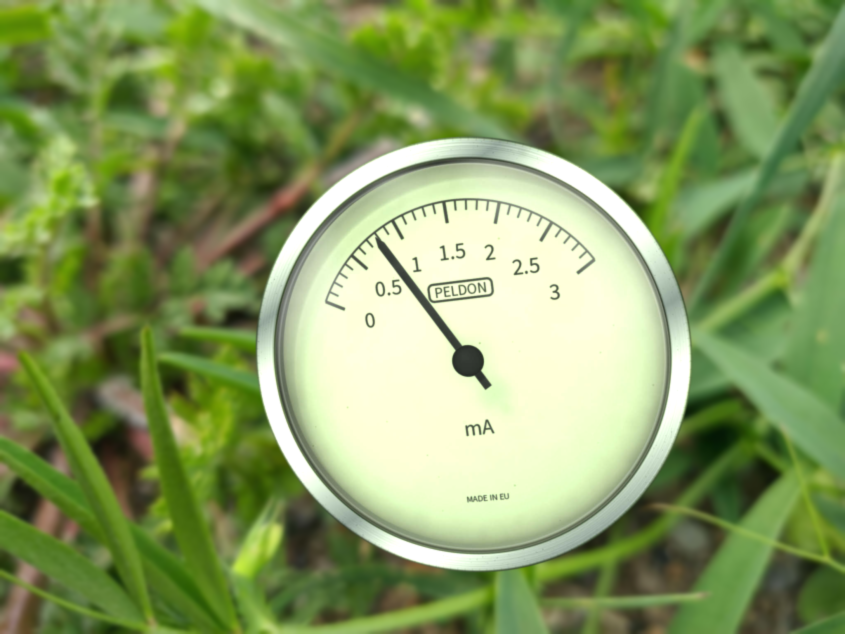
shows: 0.8 mA
